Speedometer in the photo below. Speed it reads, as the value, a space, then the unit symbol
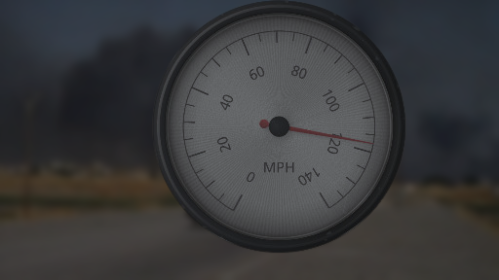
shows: 117.5 mph
